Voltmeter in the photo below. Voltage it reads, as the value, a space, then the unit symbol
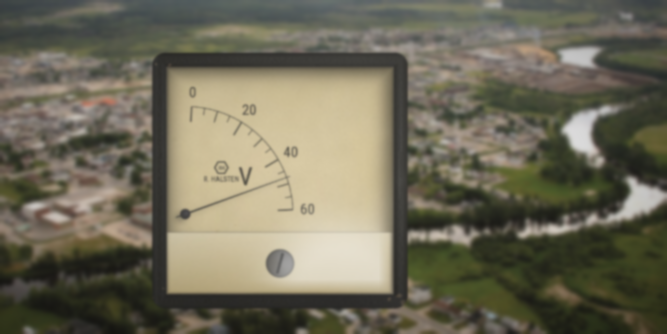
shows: 47.5 V
